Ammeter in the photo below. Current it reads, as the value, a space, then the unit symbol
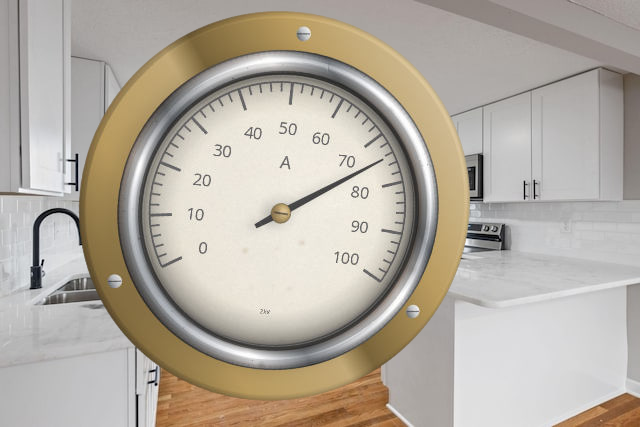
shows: 74 A
